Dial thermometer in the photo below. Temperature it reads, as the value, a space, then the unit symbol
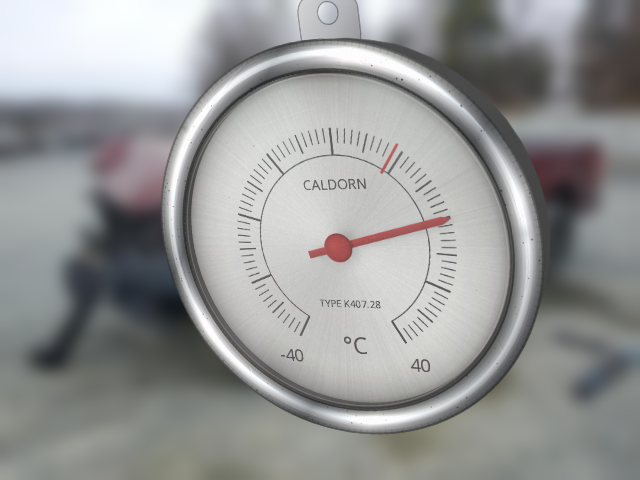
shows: 20 °C
